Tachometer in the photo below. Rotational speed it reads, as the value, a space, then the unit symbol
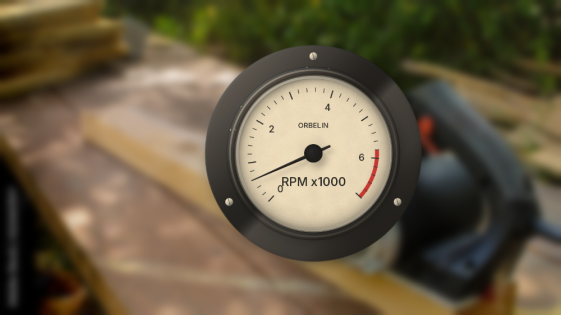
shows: 600 rpm
